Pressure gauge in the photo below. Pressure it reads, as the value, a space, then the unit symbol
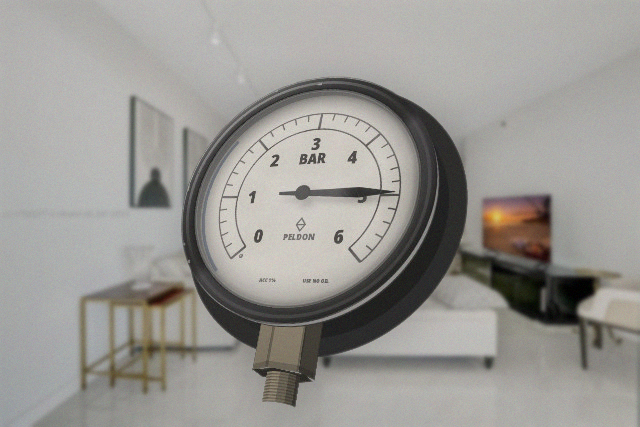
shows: 5 bar
